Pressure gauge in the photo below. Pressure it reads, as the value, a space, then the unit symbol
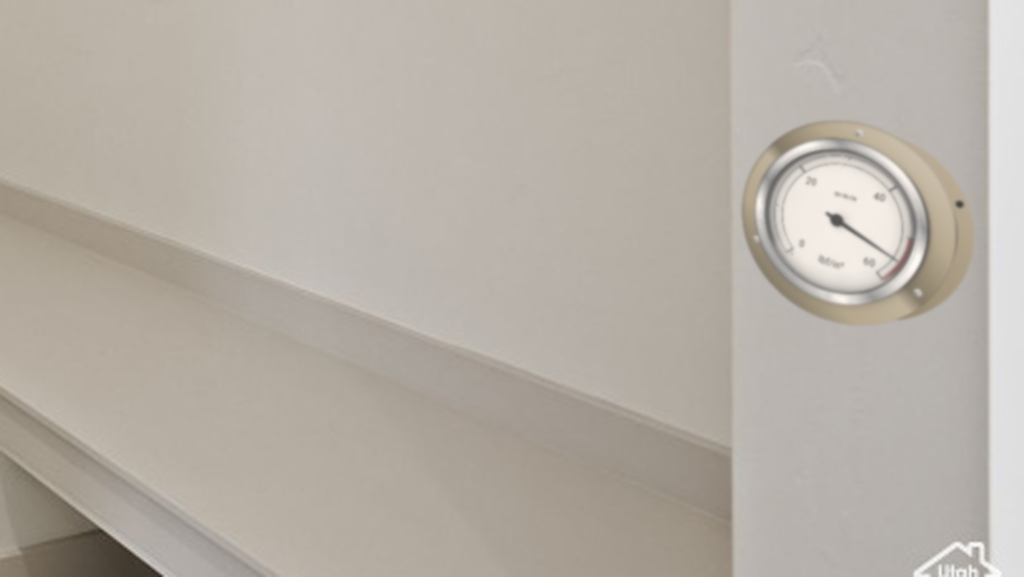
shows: 55 psi
